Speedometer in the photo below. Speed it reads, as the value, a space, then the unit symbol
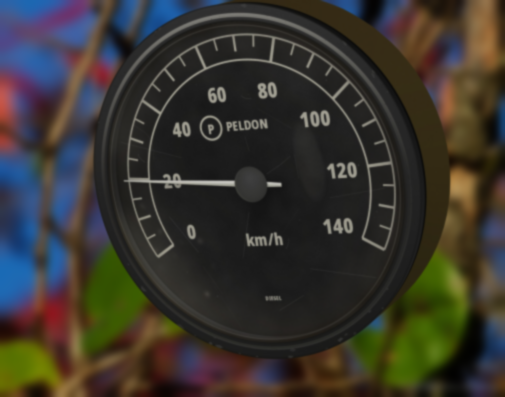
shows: 20 km/h
